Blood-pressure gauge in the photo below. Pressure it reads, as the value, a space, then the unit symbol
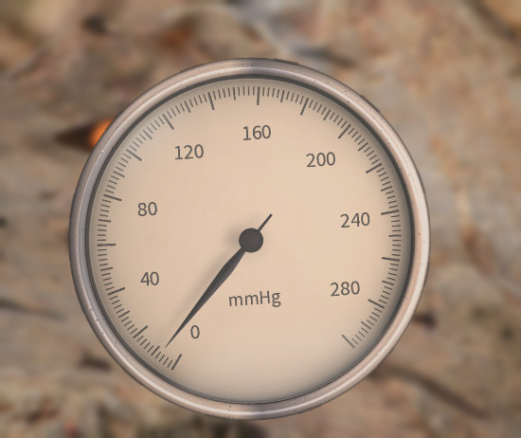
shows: 8 mmHg
